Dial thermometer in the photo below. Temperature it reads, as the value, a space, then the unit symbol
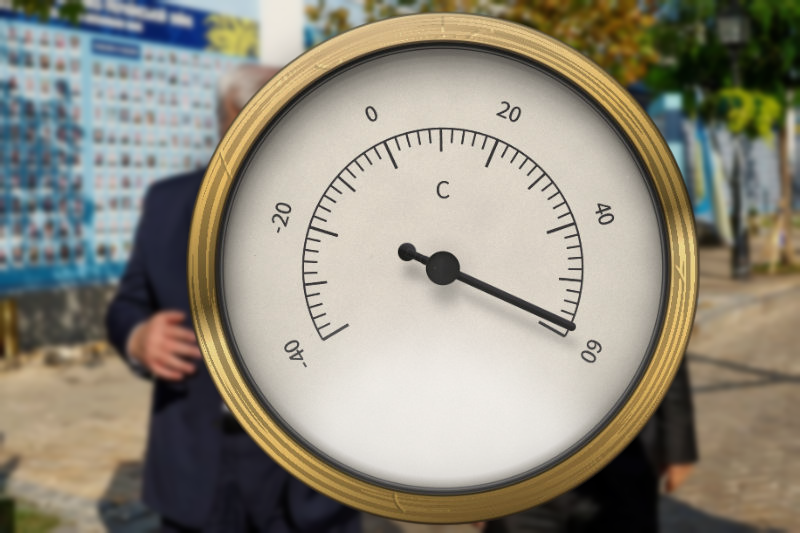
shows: 58 °C
